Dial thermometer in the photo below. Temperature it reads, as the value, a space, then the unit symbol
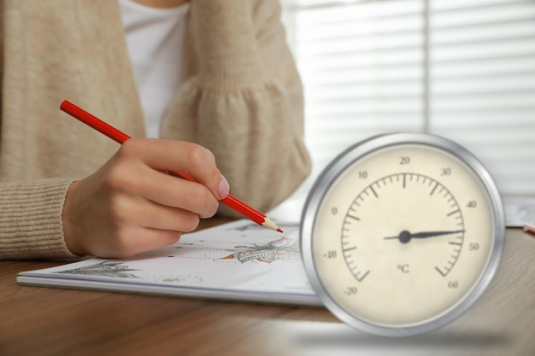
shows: 46 °C
